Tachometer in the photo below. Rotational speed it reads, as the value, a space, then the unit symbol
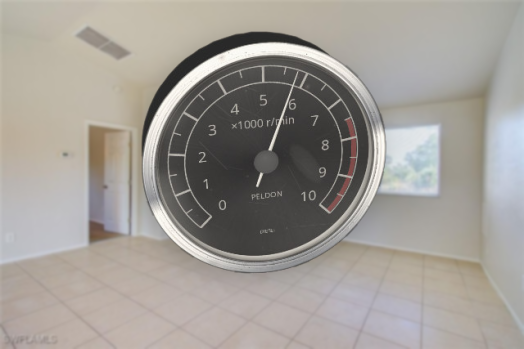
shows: 5750 rpm
